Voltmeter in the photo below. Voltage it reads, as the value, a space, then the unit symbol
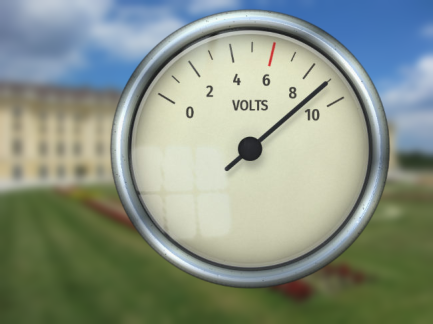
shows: 9 V
